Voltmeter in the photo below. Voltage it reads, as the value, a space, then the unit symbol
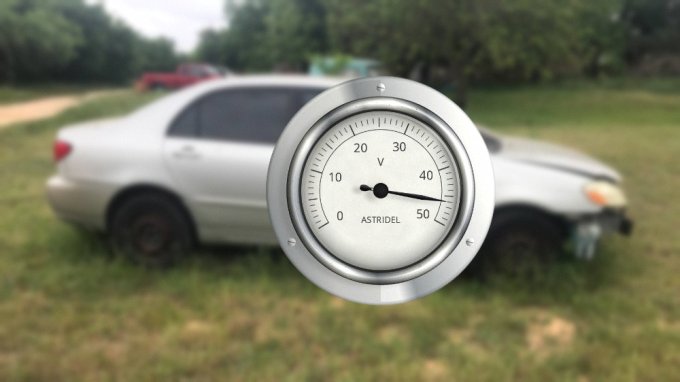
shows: 46 V
